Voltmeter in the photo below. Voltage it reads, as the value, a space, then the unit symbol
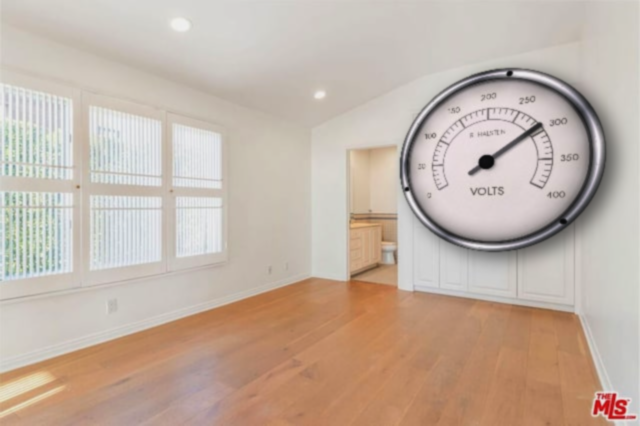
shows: 290 V
